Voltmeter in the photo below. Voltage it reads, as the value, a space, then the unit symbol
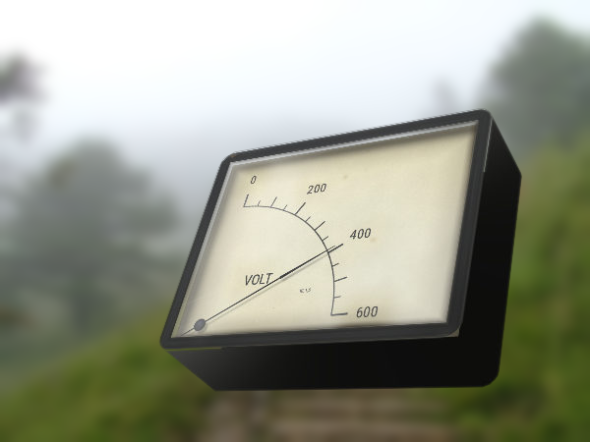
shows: 400 V
